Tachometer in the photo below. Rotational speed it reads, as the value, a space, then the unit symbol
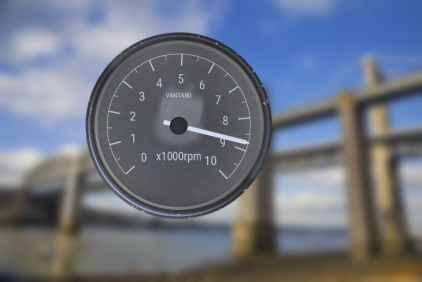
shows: 8750 rpm
